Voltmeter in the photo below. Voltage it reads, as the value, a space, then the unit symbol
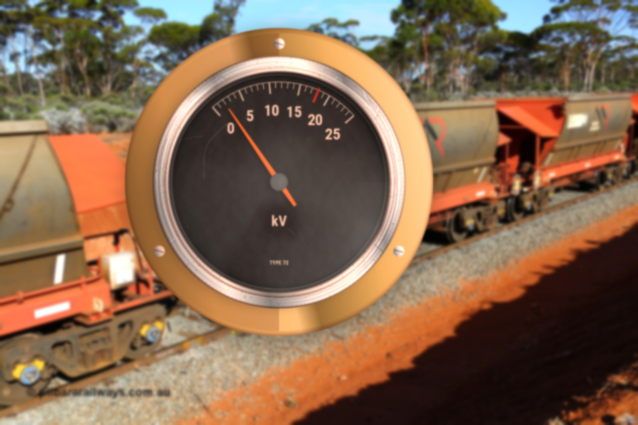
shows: 2 kV
